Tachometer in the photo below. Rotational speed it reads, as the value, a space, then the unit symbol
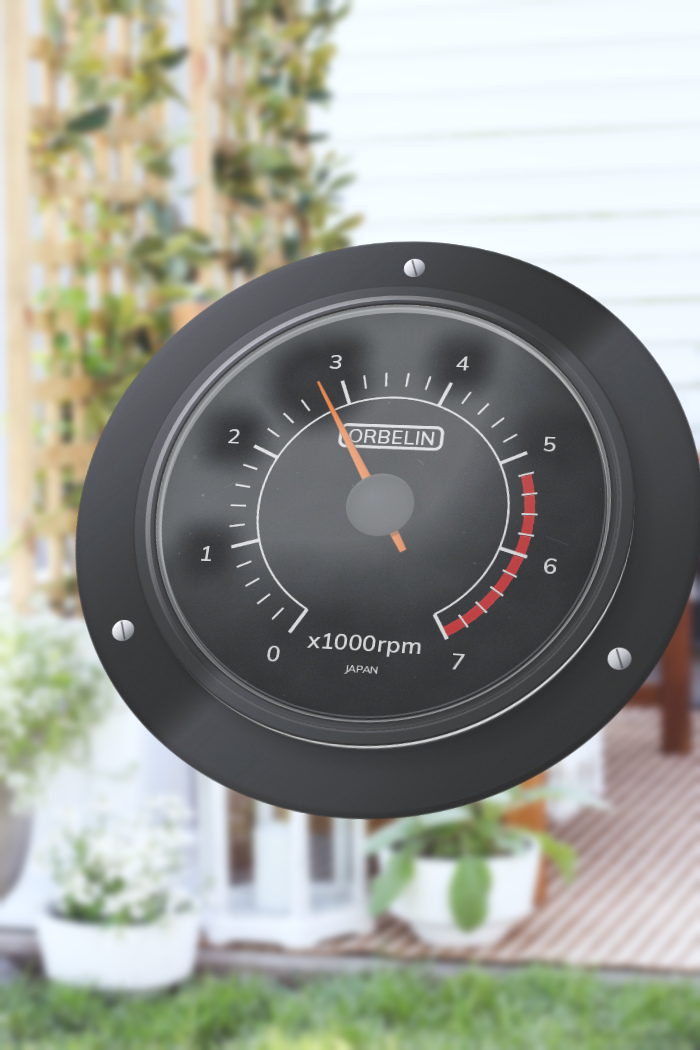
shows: 2800 rpm
